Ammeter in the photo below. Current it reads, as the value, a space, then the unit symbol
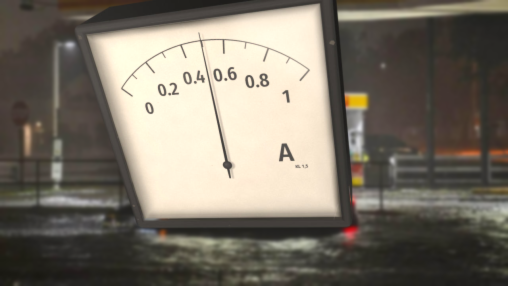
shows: 0.5 A
